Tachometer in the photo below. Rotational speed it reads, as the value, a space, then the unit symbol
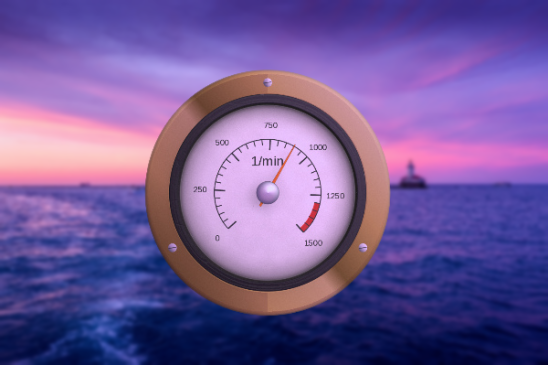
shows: 900 rpm
